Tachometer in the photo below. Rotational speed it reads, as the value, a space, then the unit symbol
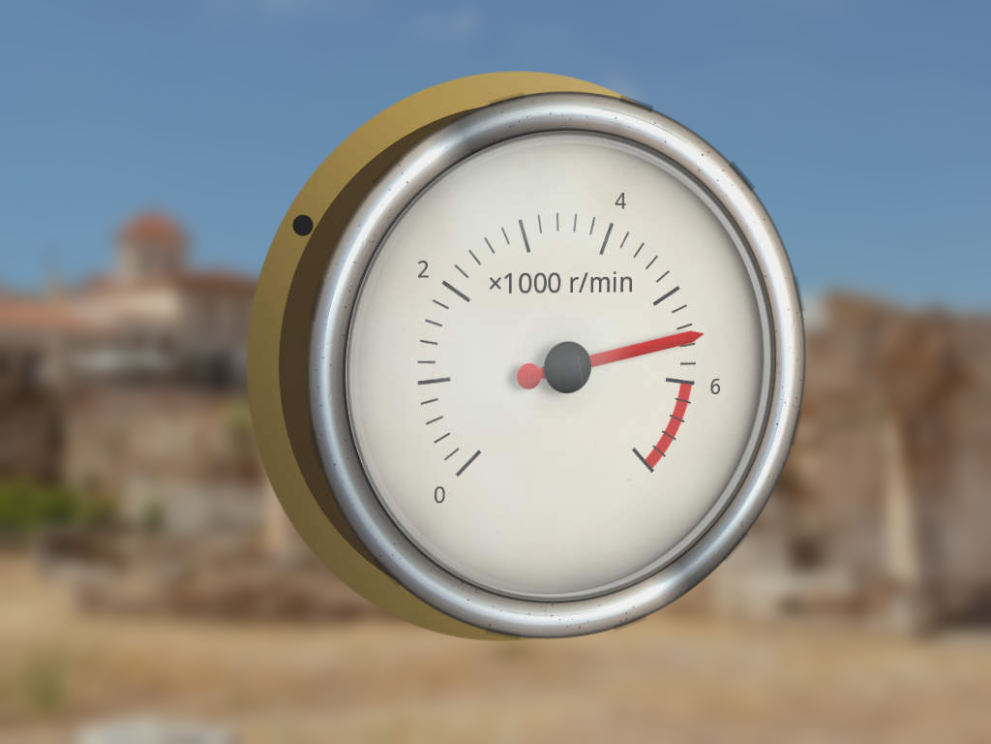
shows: 5500 rpm
